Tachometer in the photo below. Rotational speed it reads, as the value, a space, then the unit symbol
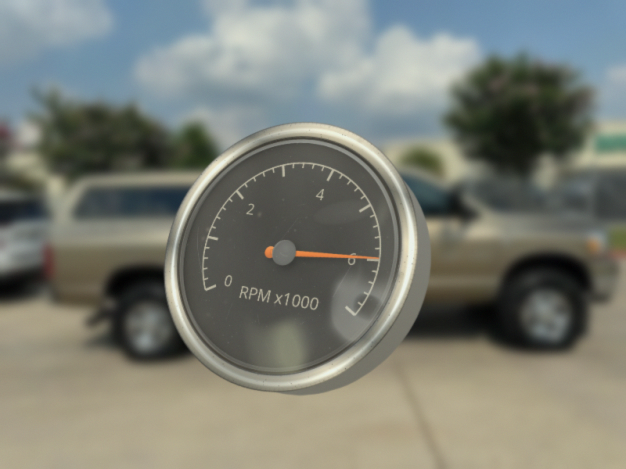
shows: 6000 rpm
